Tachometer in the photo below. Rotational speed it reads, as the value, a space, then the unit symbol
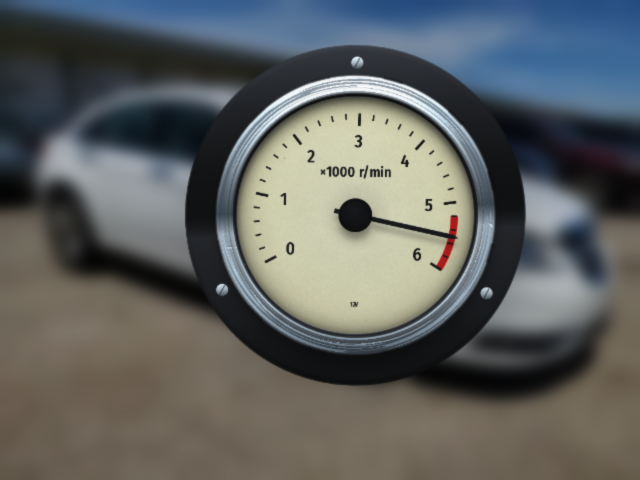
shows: 5500 rpm
